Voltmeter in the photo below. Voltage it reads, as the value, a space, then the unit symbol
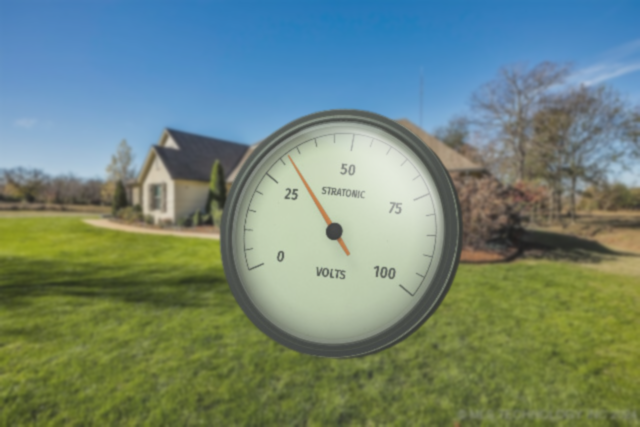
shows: 32.5 V
